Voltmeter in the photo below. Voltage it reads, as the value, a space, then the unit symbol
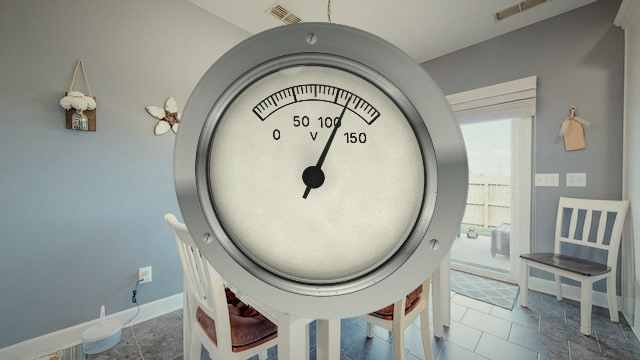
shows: 115 V
